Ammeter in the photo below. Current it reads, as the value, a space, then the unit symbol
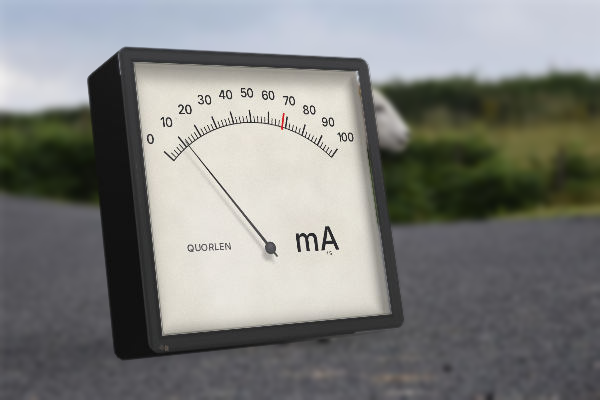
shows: 10 mA
